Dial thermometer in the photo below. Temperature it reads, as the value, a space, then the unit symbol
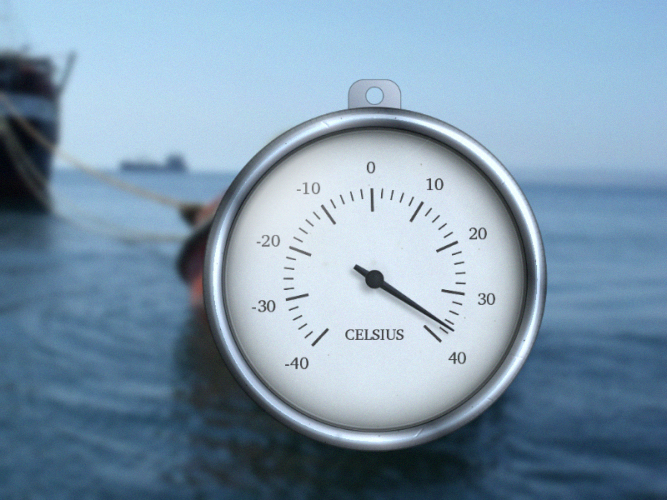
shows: 37 °C
